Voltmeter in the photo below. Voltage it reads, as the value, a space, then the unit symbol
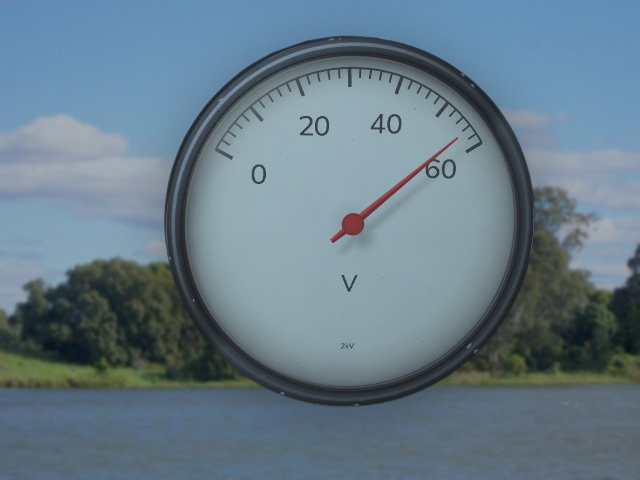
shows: 56 V
